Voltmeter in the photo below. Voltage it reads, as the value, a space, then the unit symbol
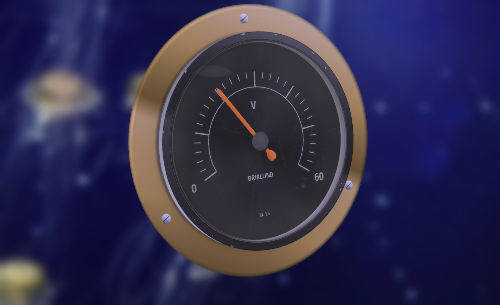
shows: 20 V
